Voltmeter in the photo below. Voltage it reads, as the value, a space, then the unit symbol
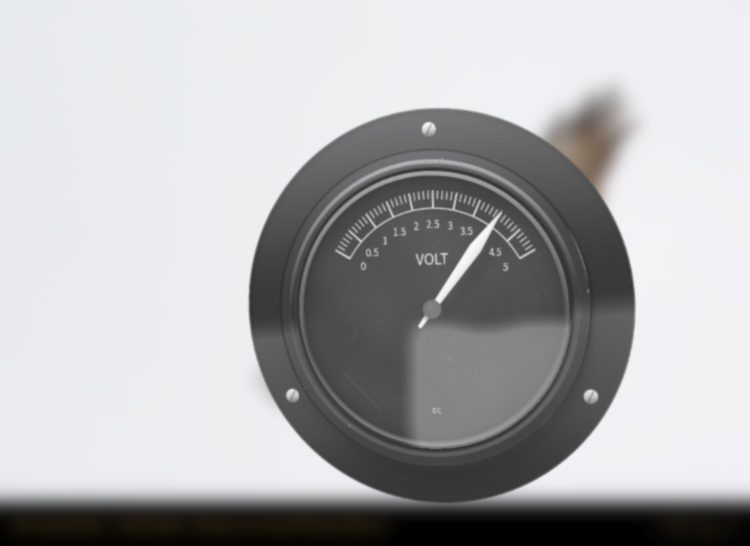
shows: 4 V
